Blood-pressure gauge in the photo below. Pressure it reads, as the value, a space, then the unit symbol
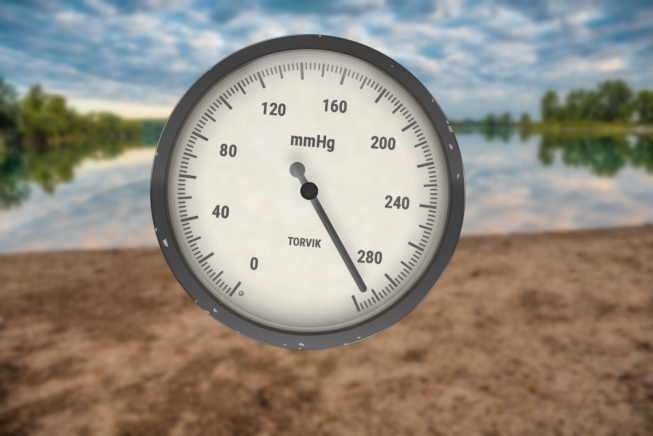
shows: 294 mmHg
